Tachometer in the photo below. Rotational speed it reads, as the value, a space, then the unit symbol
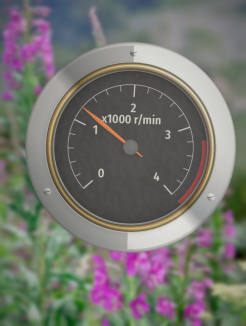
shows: 1200 rpm
